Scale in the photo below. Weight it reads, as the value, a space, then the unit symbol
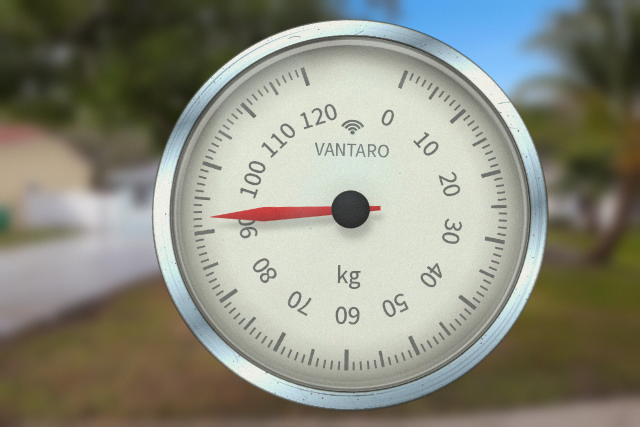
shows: 92 kg
